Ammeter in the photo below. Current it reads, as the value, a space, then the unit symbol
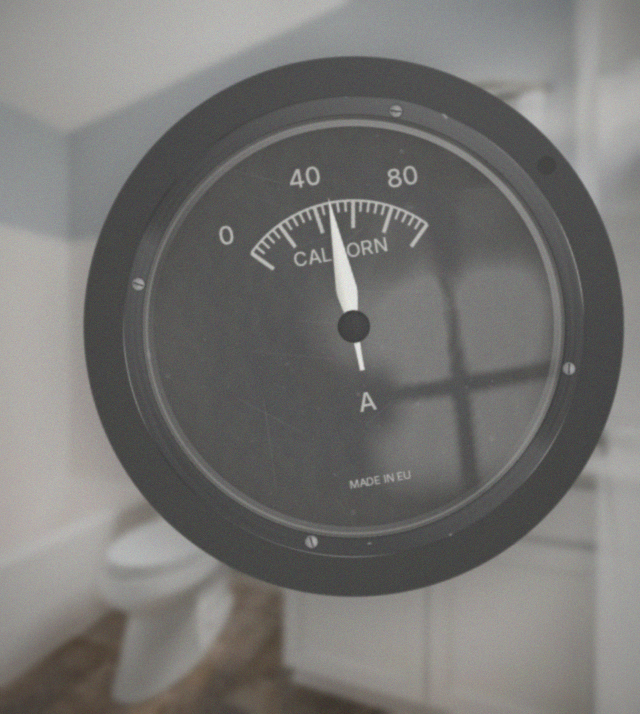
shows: 48 A
